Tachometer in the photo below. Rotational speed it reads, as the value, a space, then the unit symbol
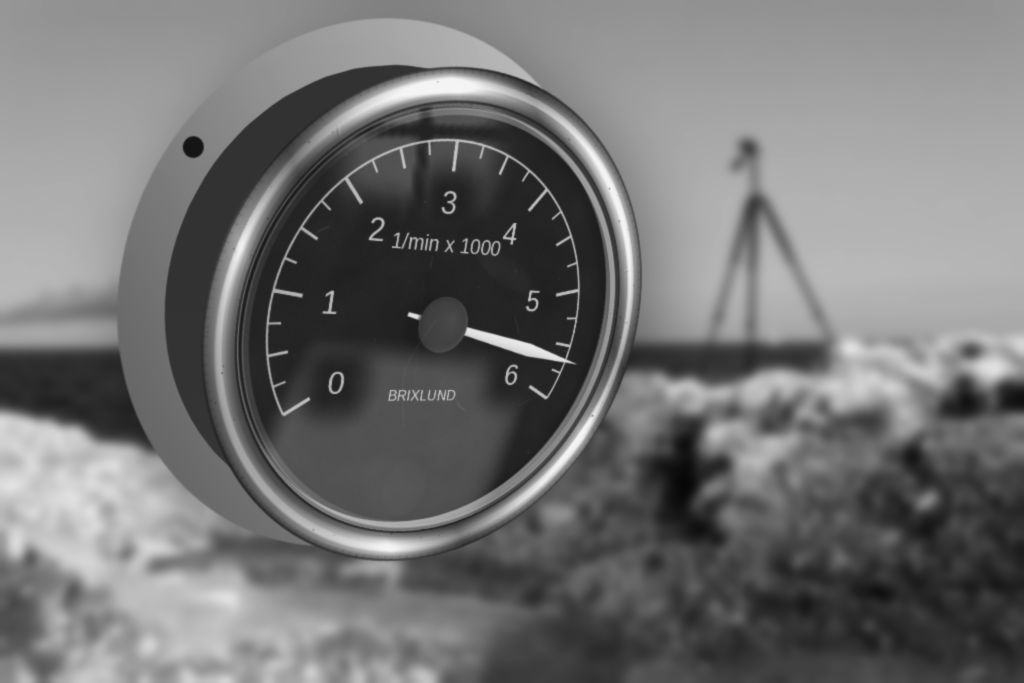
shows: 5625 rpm
